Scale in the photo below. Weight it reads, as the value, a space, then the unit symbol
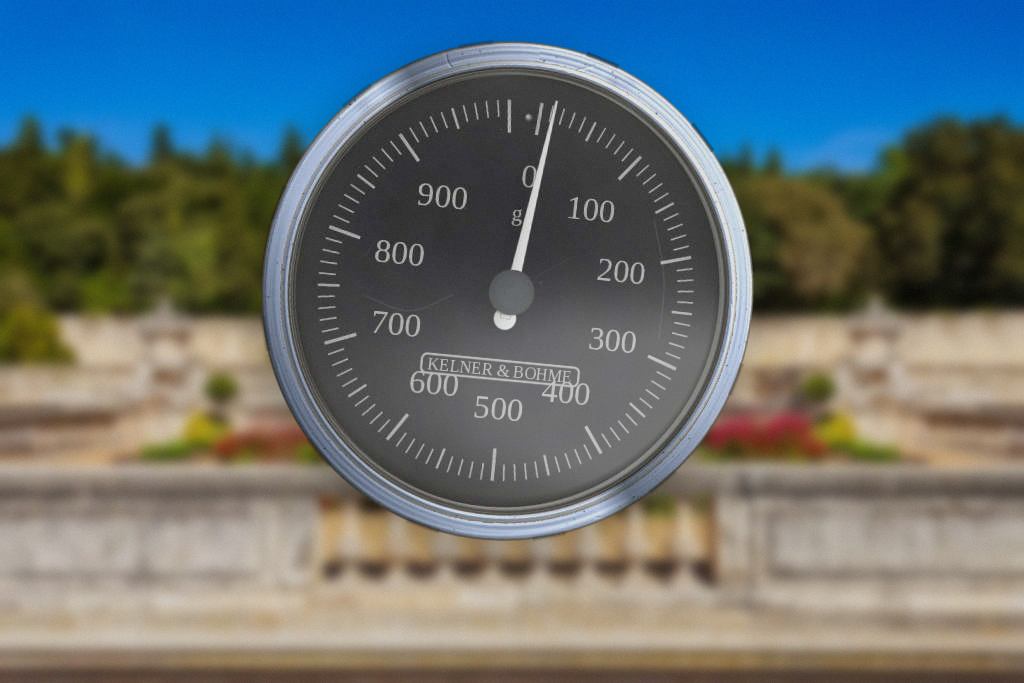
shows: 10 g
